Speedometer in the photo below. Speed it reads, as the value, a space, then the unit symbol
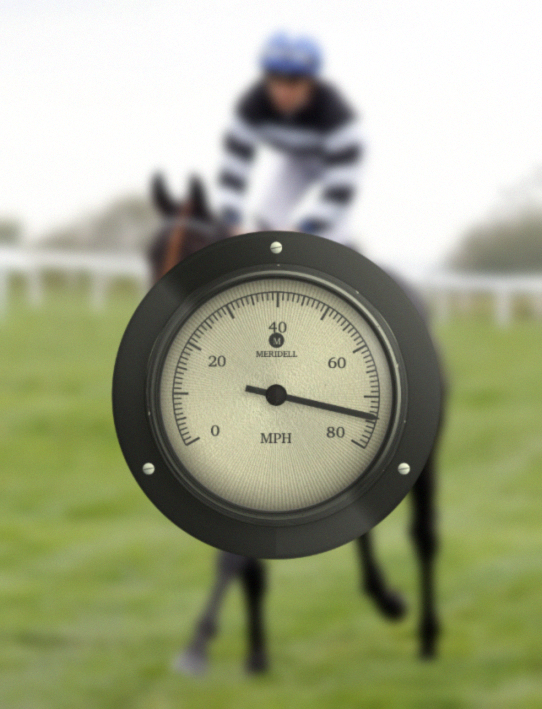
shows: 74 mph
